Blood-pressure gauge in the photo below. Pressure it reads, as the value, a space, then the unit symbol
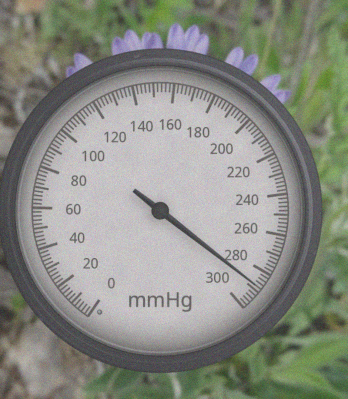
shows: 288 mmHg
